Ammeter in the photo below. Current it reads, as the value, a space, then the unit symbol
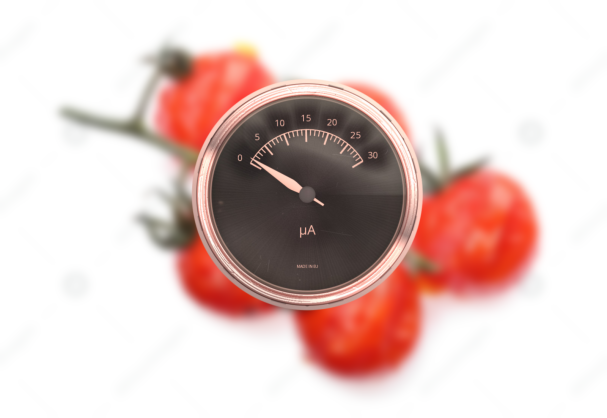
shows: 1 µA
